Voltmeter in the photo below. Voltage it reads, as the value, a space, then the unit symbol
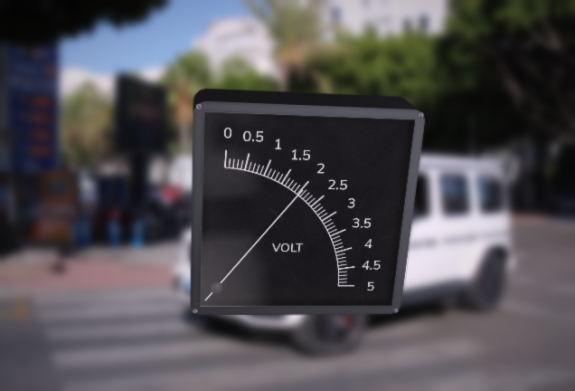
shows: 2 V
